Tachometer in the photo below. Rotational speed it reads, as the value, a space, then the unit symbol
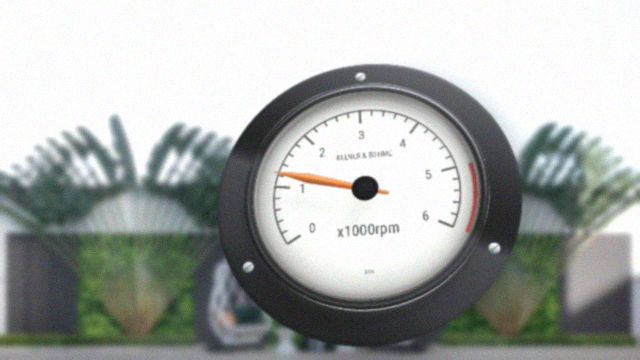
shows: 1200 rpm
